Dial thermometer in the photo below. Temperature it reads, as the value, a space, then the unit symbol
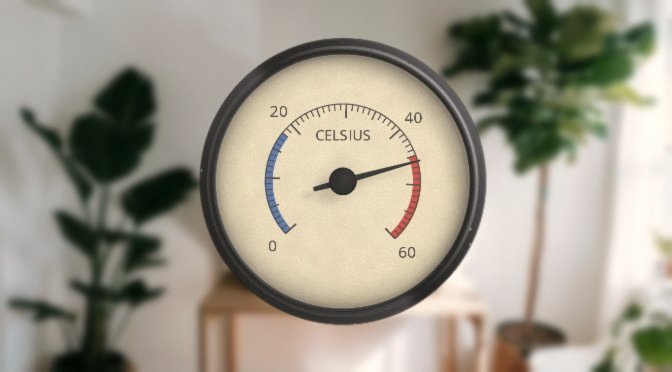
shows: 46 °C
